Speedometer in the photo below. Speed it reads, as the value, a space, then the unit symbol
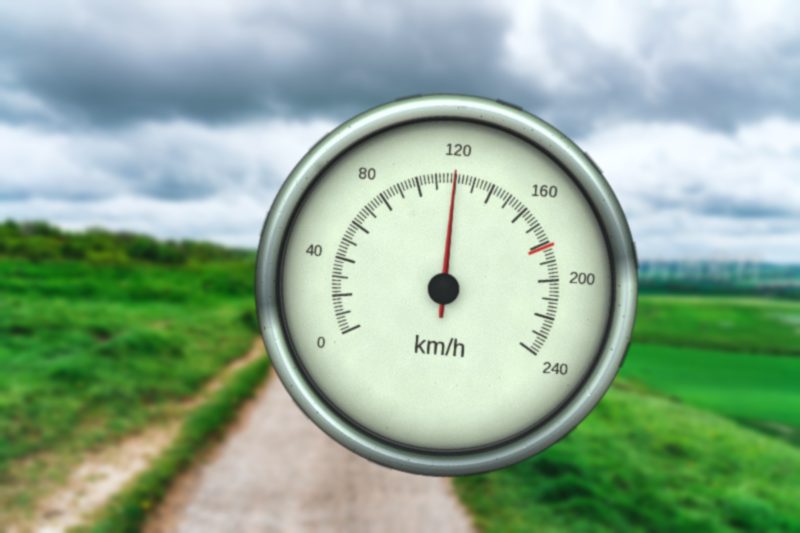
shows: 120 km/h
